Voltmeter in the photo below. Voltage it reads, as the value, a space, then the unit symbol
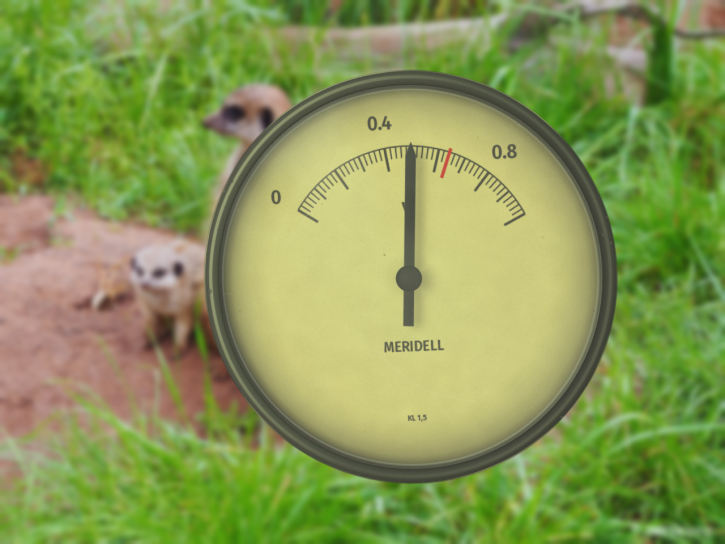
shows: 0.5 V
